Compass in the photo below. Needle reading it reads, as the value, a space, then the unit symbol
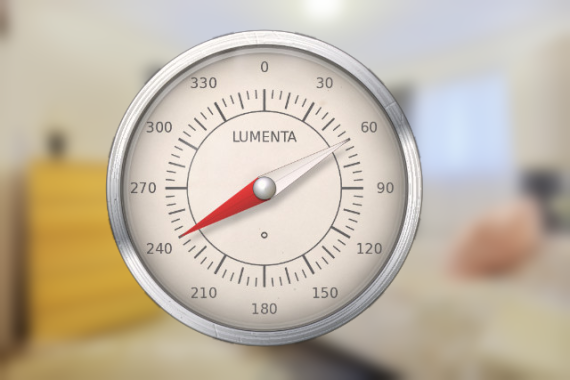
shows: 240 °
